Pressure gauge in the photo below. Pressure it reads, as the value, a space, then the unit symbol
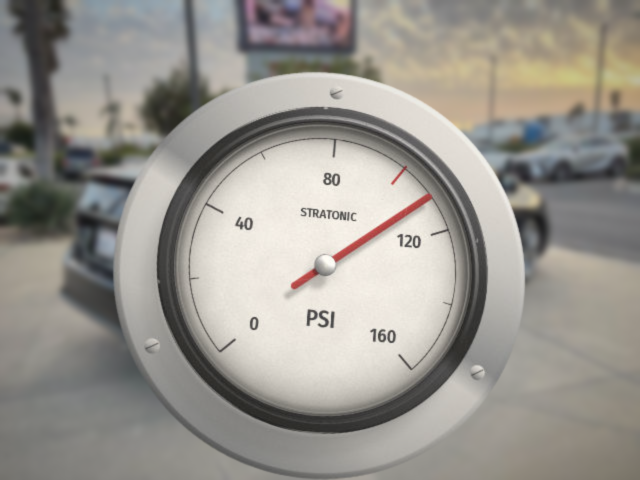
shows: 110 psi
